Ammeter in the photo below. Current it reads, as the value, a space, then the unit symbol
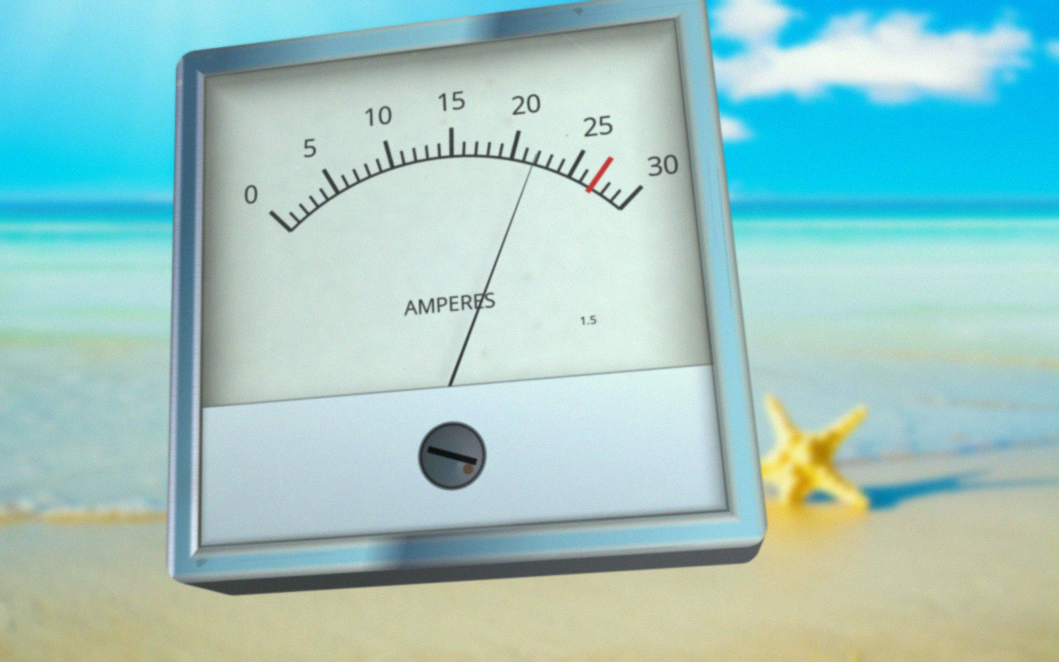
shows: 22 A
